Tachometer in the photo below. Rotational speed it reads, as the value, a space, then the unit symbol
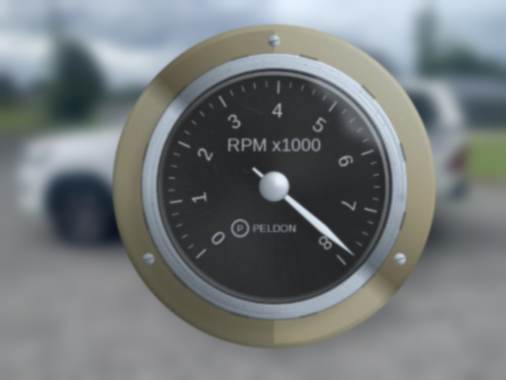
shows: 7800 rpm
